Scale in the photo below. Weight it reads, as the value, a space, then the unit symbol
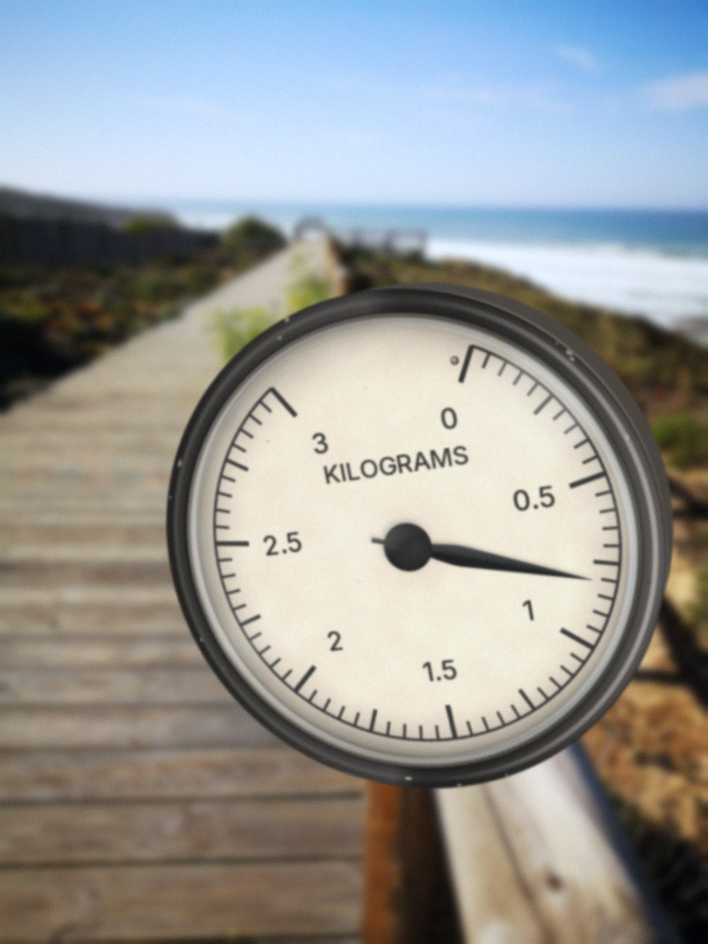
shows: 0.8 kg
